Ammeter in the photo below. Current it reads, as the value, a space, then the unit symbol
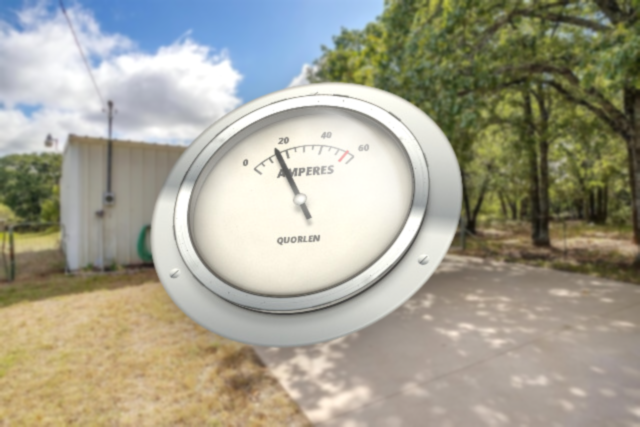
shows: 15 A
